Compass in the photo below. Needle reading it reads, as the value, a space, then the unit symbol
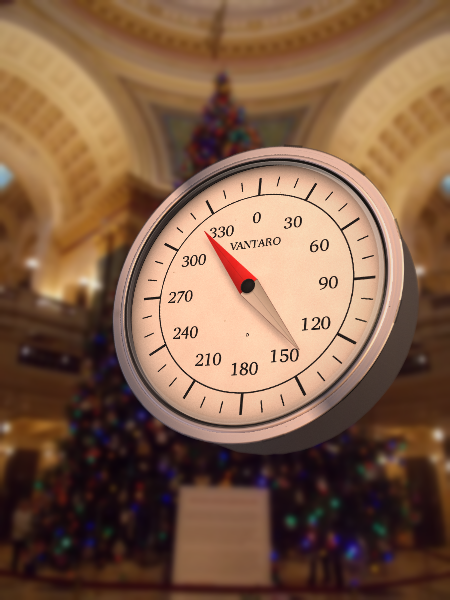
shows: 320 °
